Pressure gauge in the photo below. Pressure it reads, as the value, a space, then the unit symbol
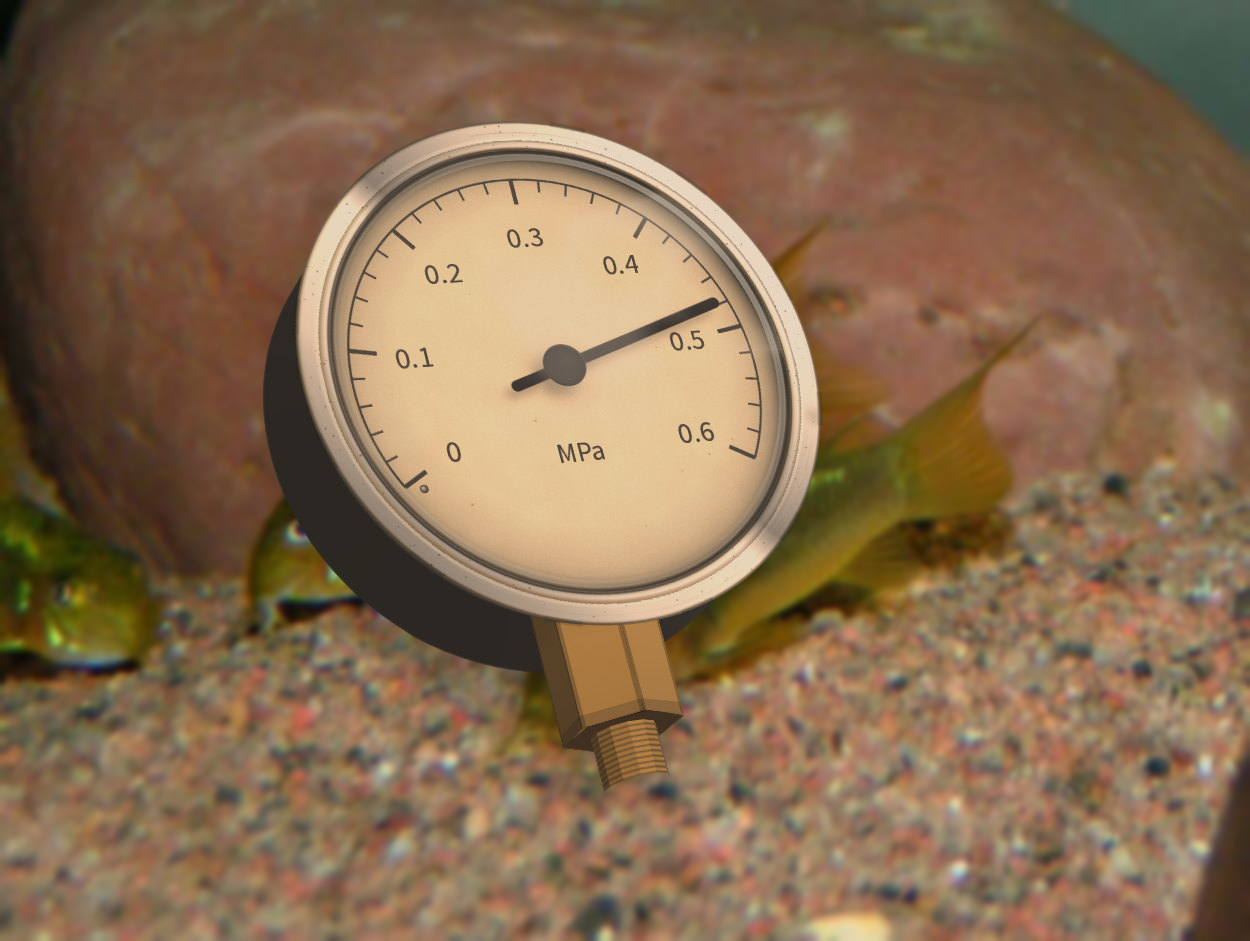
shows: 0.48 MPa
